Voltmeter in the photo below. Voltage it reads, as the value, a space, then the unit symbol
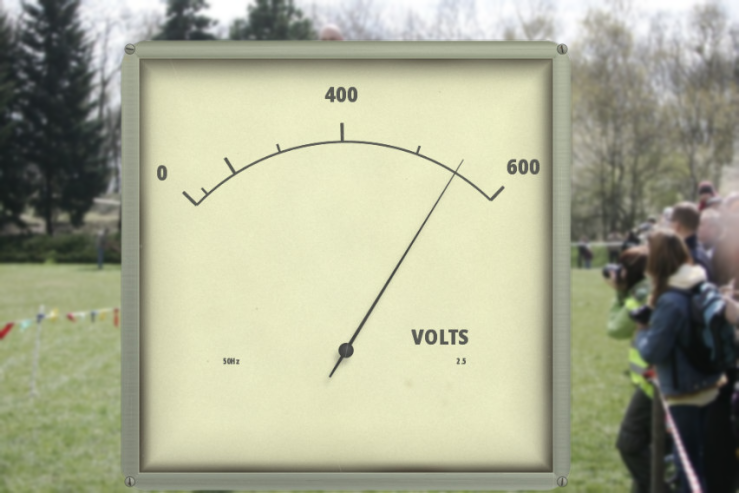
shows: 550 V
